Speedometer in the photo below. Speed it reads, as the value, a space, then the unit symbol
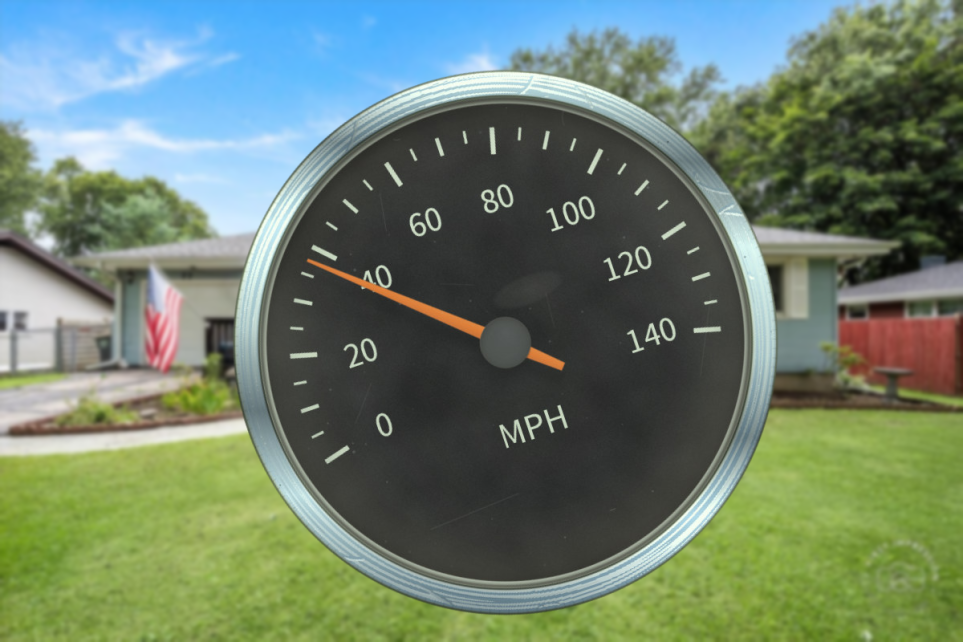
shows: 37.5 mph
